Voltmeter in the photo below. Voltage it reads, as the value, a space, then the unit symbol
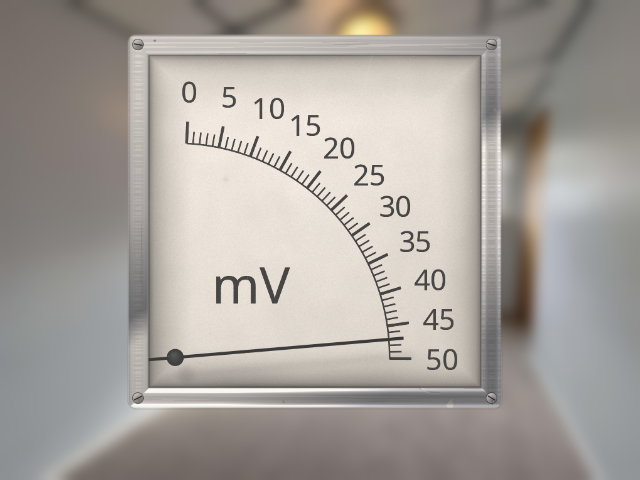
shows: 47 mV
